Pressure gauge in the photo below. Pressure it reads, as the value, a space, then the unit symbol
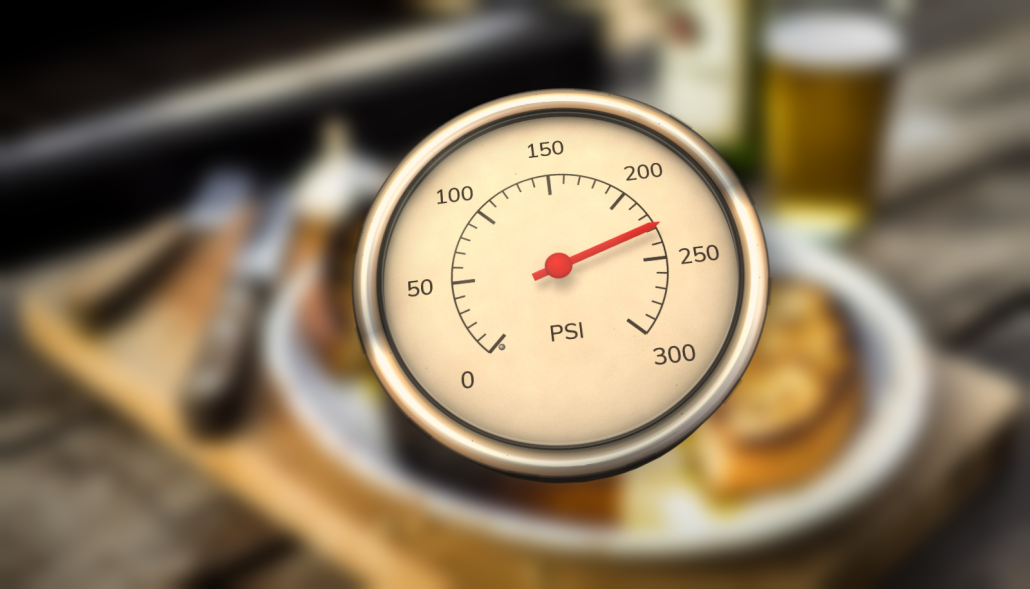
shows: 230 psi
